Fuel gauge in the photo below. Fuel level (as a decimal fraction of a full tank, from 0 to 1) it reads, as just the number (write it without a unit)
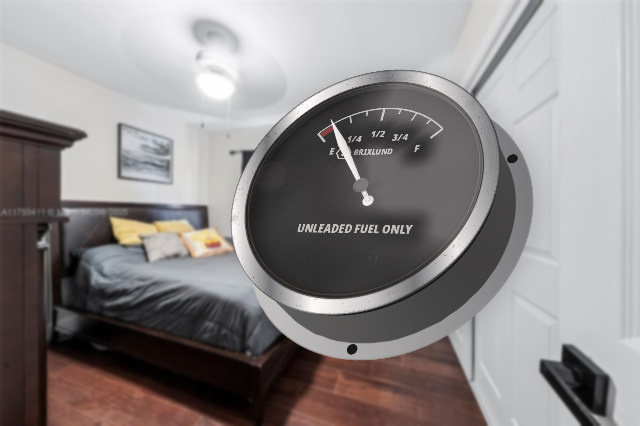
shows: 0.125
